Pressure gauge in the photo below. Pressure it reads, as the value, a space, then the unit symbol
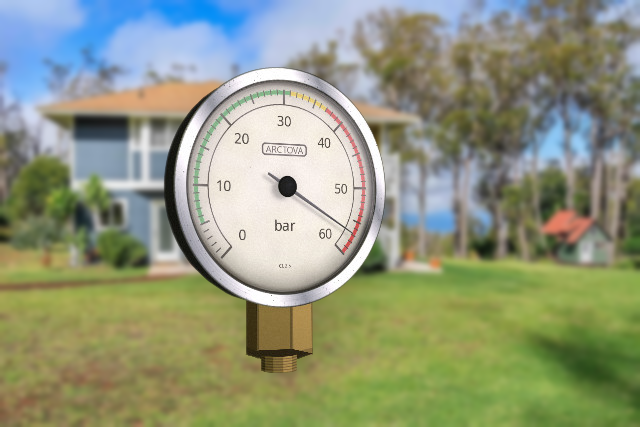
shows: 57 bar
